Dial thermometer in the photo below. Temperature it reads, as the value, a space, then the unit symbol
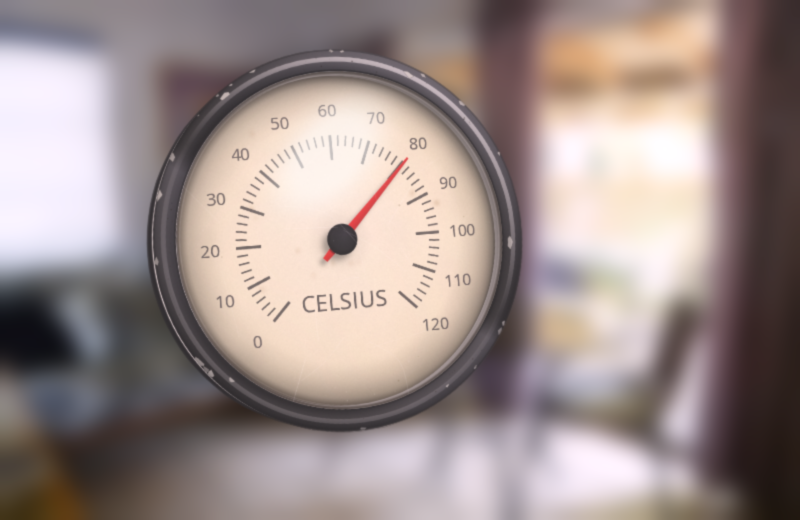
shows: 80 °C
